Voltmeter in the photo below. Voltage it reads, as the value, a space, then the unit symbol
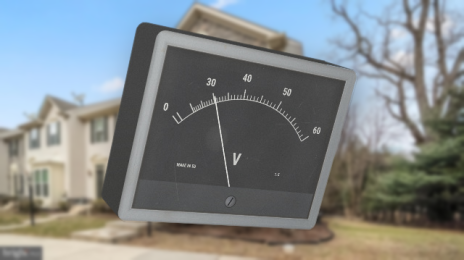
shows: 30 V
